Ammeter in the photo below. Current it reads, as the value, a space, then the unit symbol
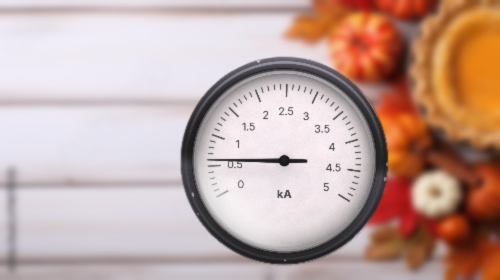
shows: 0.6 kA
